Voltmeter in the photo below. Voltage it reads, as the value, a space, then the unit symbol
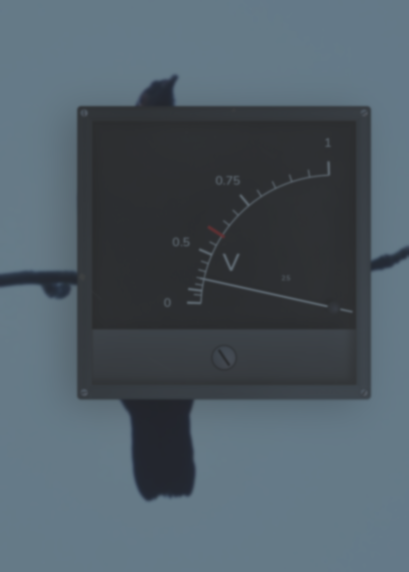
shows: 0.35 V
